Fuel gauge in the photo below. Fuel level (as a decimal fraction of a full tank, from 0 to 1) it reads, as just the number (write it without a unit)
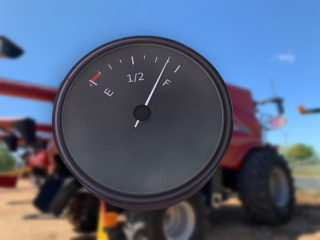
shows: 0.875
